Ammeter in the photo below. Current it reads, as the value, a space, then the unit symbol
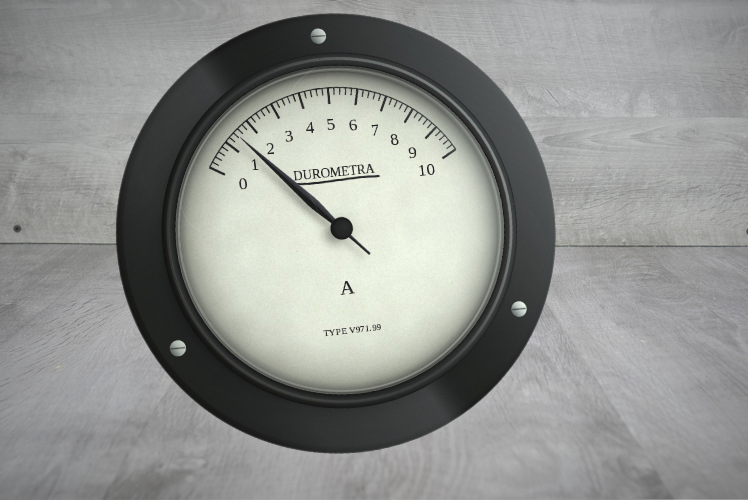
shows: 1.4 A
